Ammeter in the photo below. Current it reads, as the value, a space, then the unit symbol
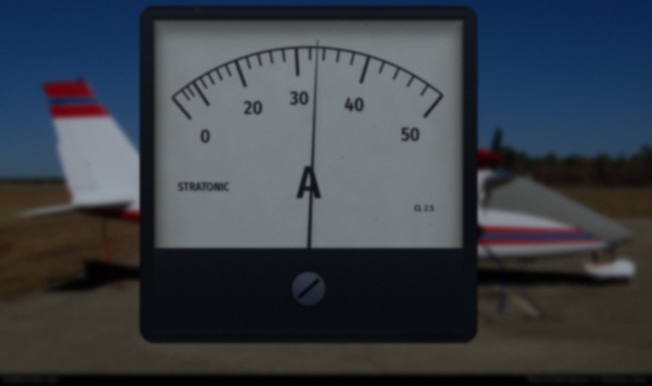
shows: 33 A
